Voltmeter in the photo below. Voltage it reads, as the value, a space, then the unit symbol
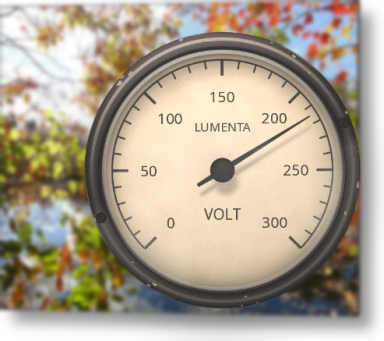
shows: 215 V
